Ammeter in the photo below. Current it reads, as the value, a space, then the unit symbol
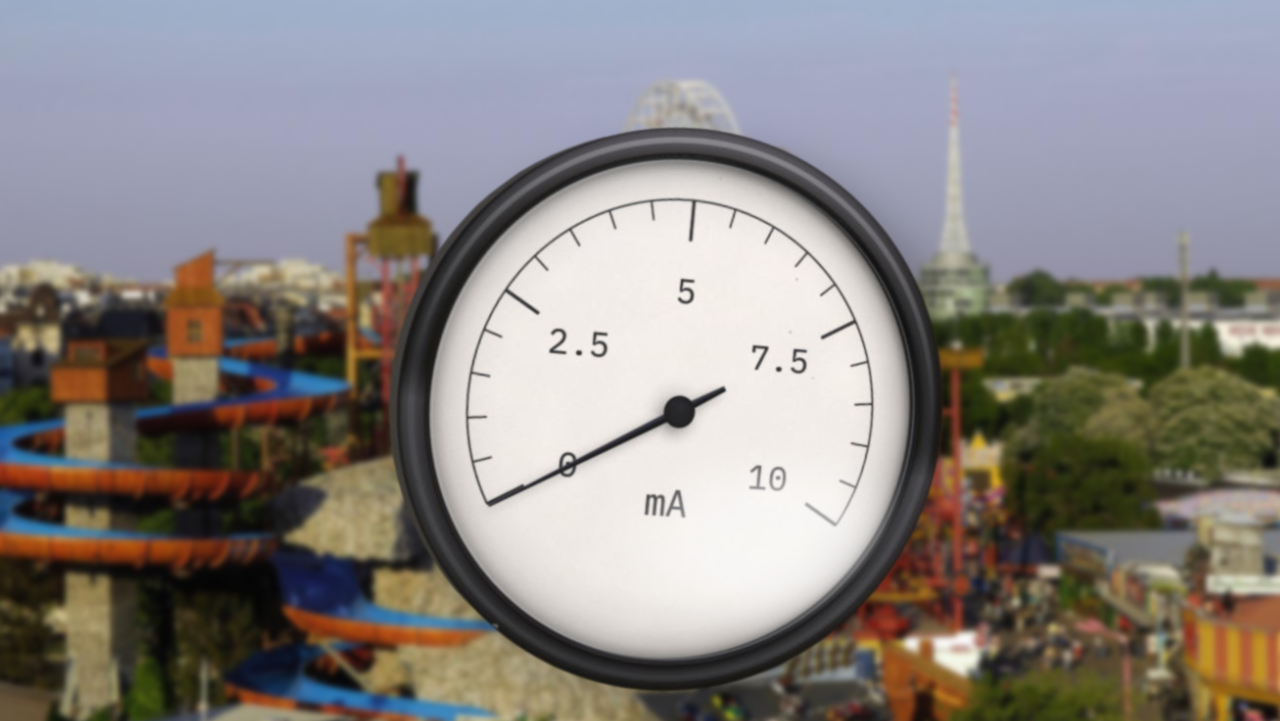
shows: 0 mA
